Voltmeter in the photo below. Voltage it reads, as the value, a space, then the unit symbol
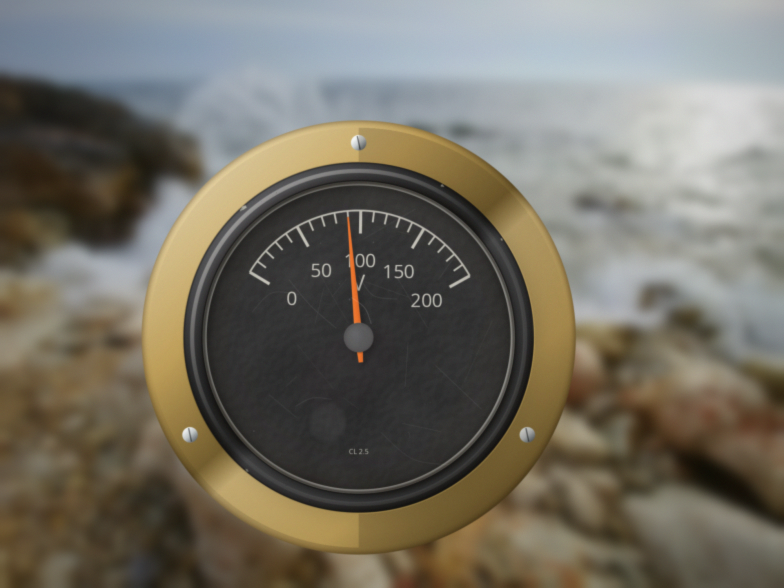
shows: 90 V
